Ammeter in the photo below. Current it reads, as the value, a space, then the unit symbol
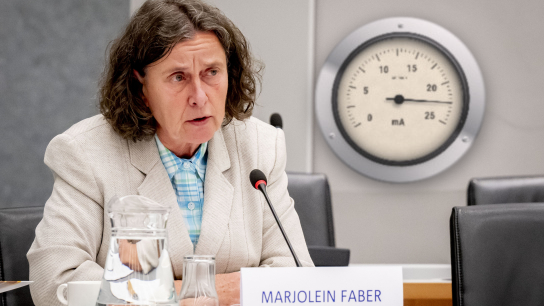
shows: 22.5 mA
